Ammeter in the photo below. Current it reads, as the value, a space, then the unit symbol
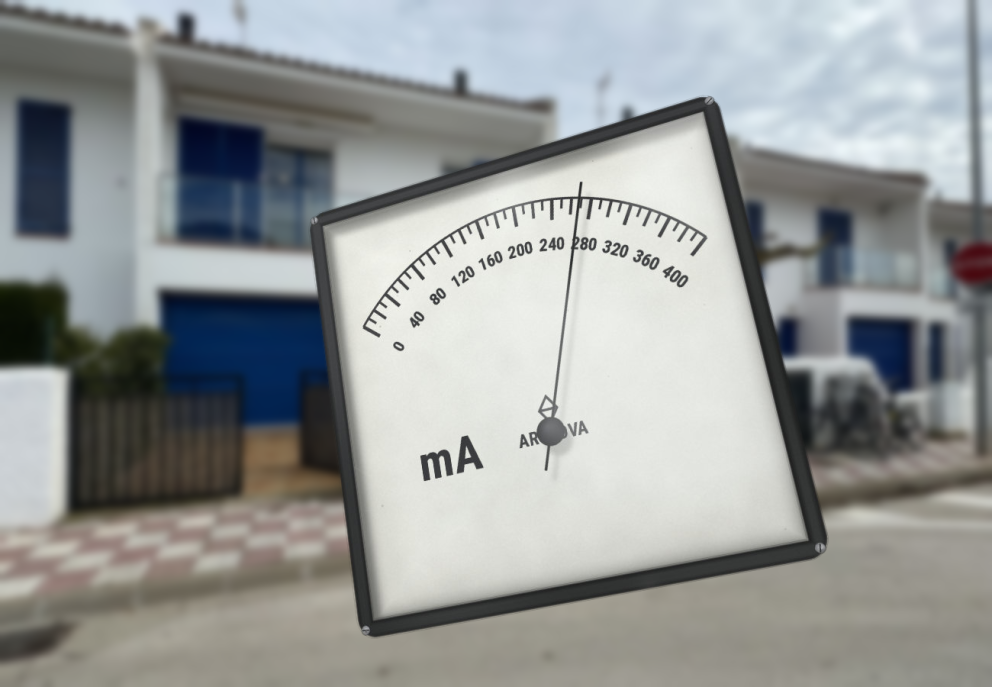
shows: 270 mA
